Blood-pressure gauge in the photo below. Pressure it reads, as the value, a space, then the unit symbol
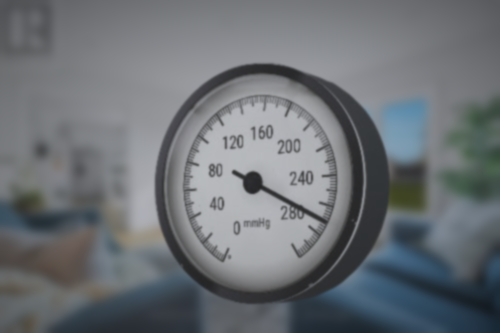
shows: 270 mmHg
